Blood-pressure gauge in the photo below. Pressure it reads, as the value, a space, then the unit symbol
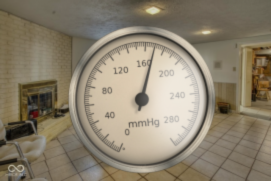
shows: 170 mmHg
